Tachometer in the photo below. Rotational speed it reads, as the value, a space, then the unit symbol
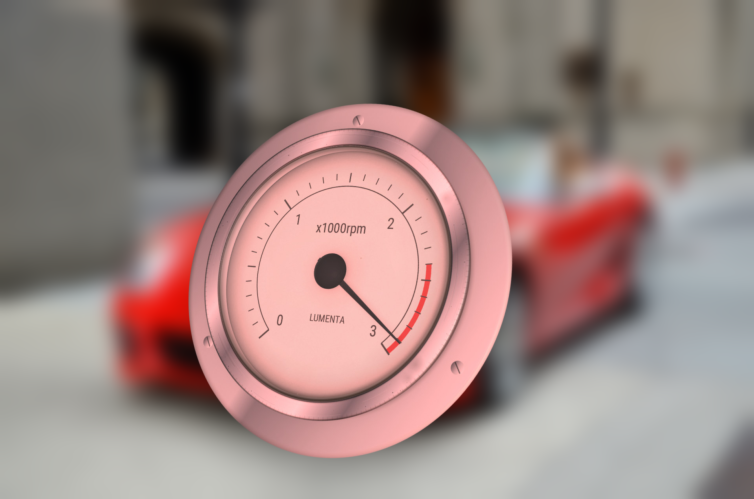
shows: 2900 rpm
